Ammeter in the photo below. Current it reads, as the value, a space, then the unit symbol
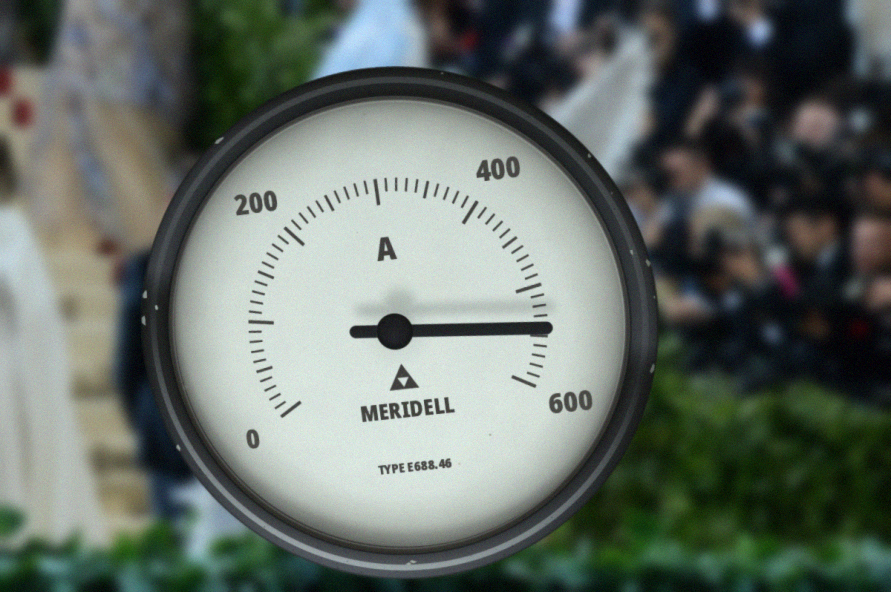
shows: 540 A
